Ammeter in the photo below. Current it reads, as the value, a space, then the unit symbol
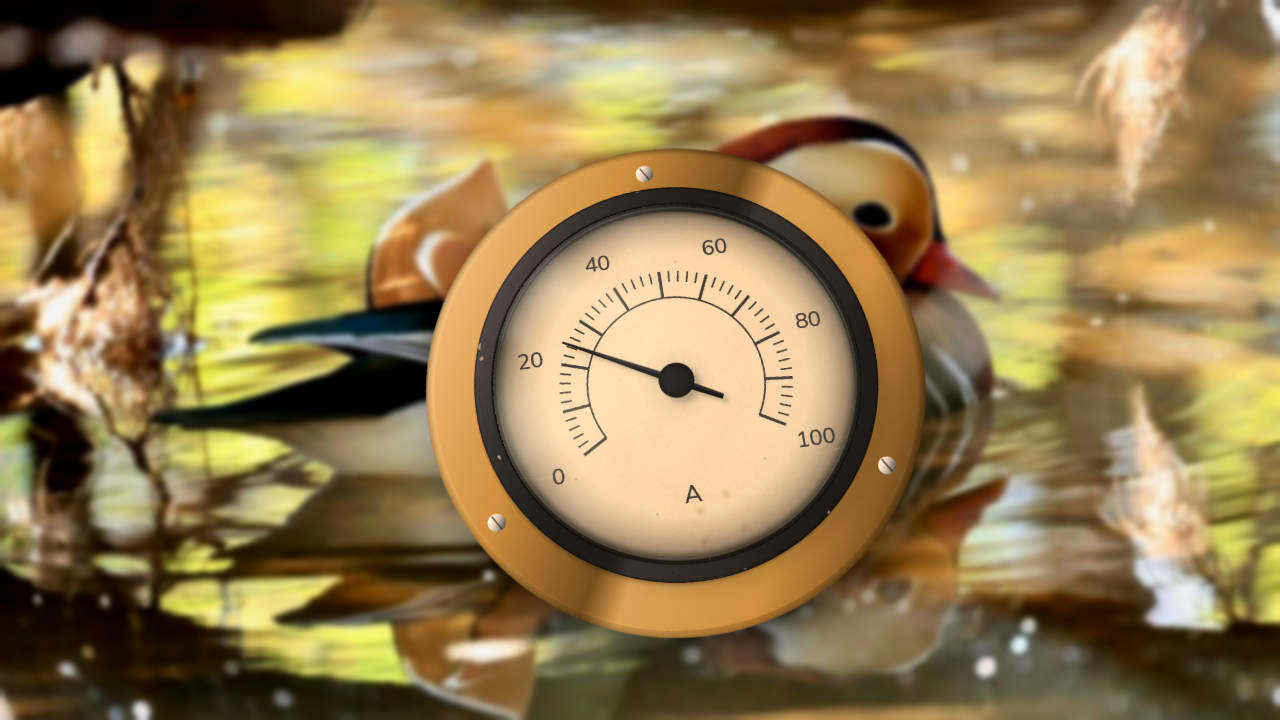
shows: 24 A
